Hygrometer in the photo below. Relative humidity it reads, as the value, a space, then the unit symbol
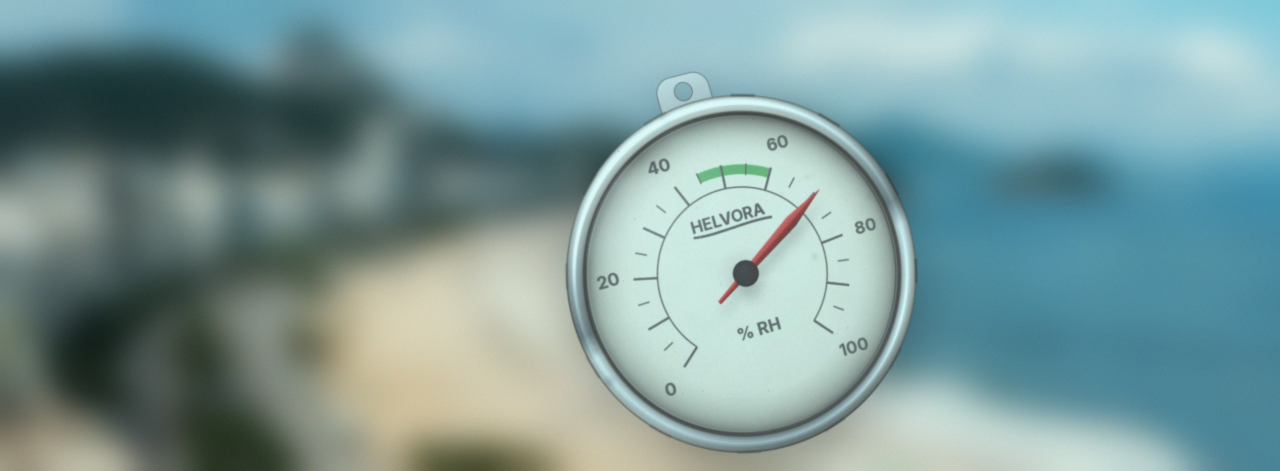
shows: 70 %
